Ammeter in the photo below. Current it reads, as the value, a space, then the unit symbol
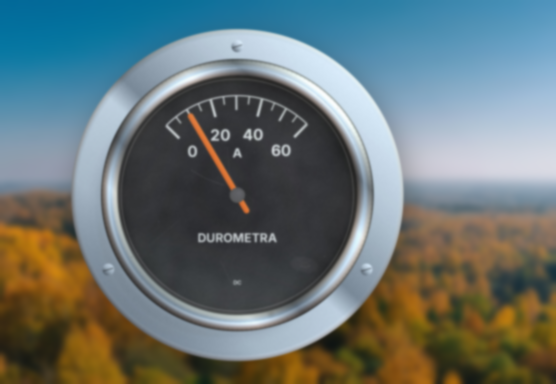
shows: 10 A
